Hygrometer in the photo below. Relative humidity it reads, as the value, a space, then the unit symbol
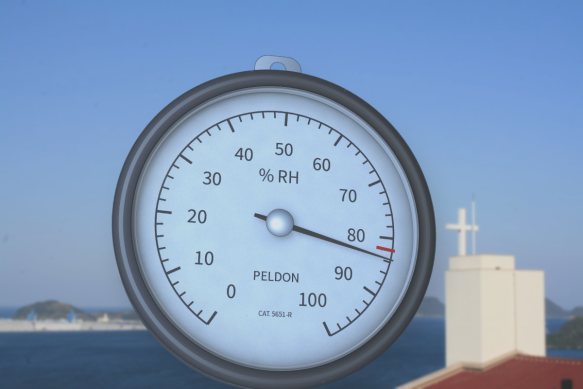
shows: 84 %
